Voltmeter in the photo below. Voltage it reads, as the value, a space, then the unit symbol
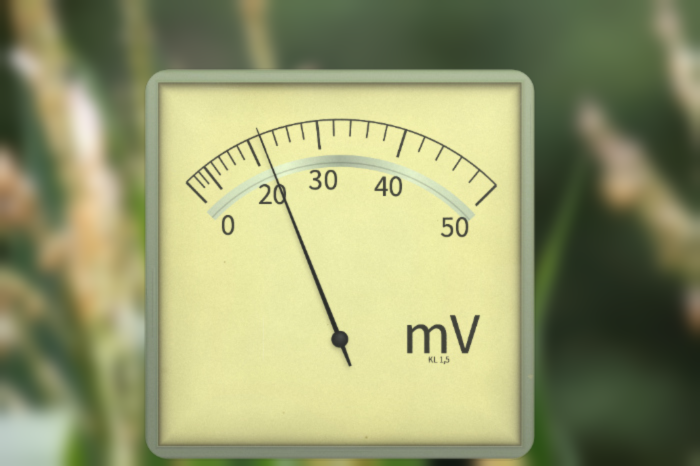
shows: 22 mV
